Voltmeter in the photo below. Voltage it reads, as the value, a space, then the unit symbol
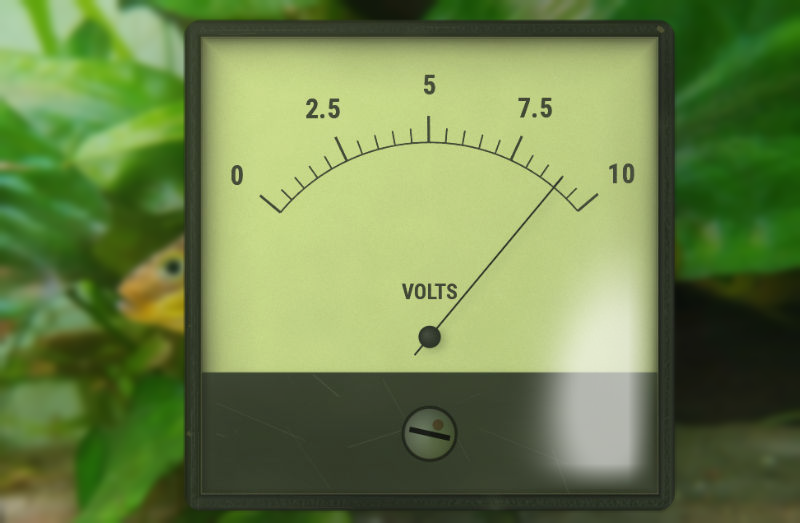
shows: 9 V
